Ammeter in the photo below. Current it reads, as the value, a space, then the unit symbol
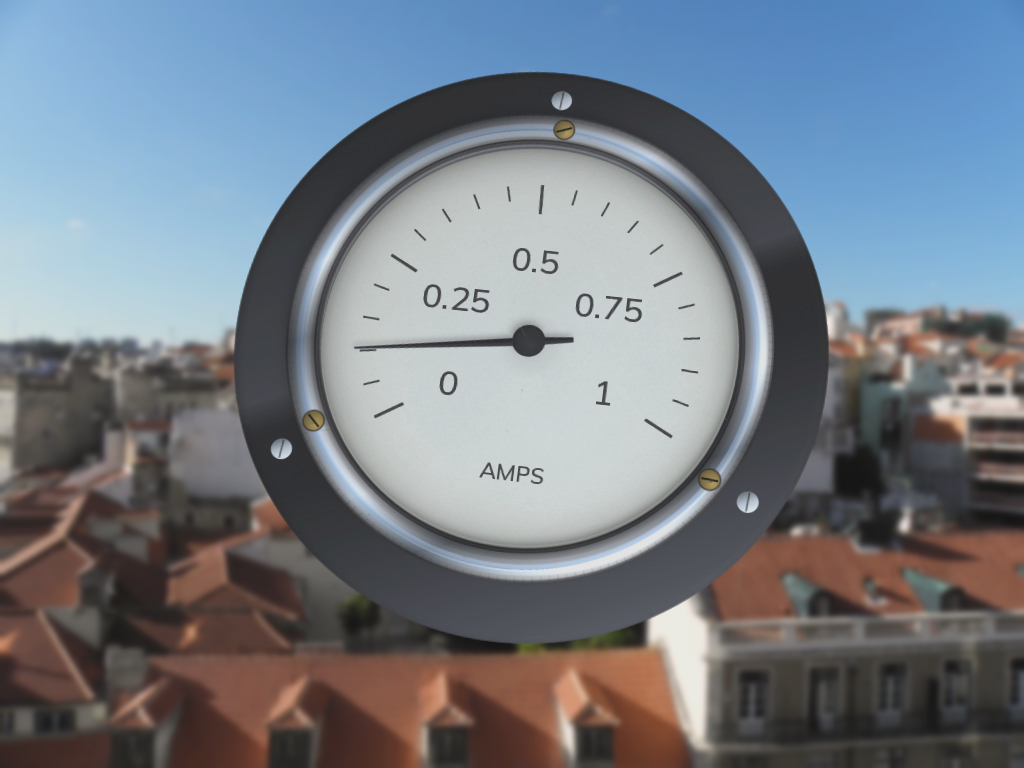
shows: 0.1 A
